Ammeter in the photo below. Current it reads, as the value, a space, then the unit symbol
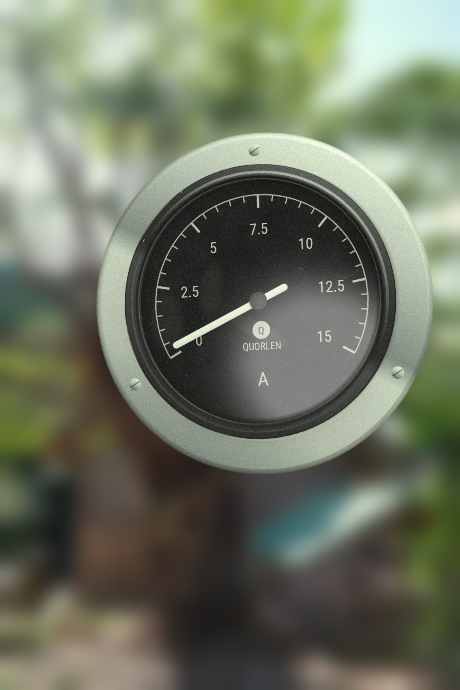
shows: 0.25 A
